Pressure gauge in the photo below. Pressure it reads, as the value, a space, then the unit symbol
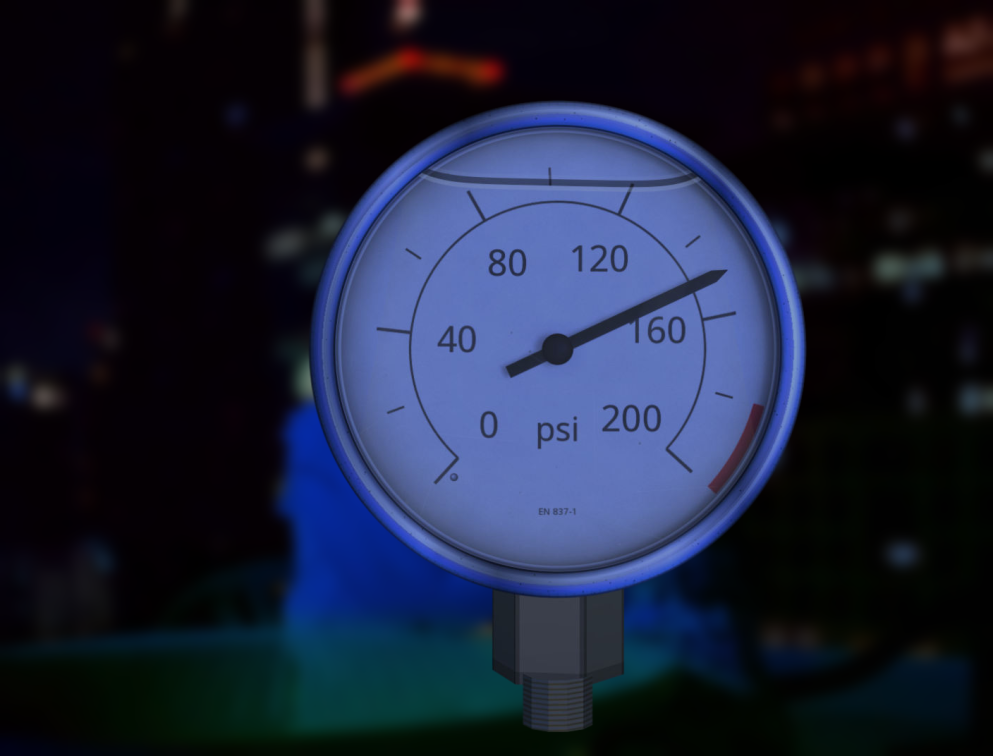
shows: 150 psi
